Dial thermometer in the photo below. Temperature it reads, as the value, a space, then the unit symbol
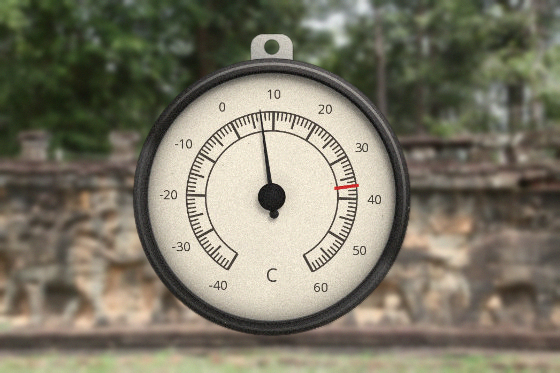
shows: 7 °C
